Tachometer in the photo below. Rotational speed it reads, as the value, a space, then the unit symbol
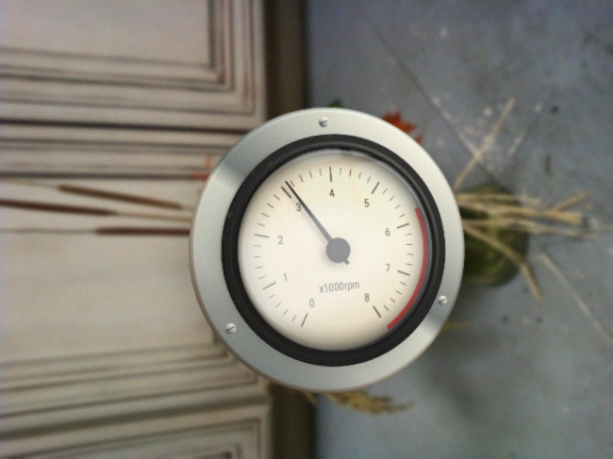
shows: 3100 rpm
